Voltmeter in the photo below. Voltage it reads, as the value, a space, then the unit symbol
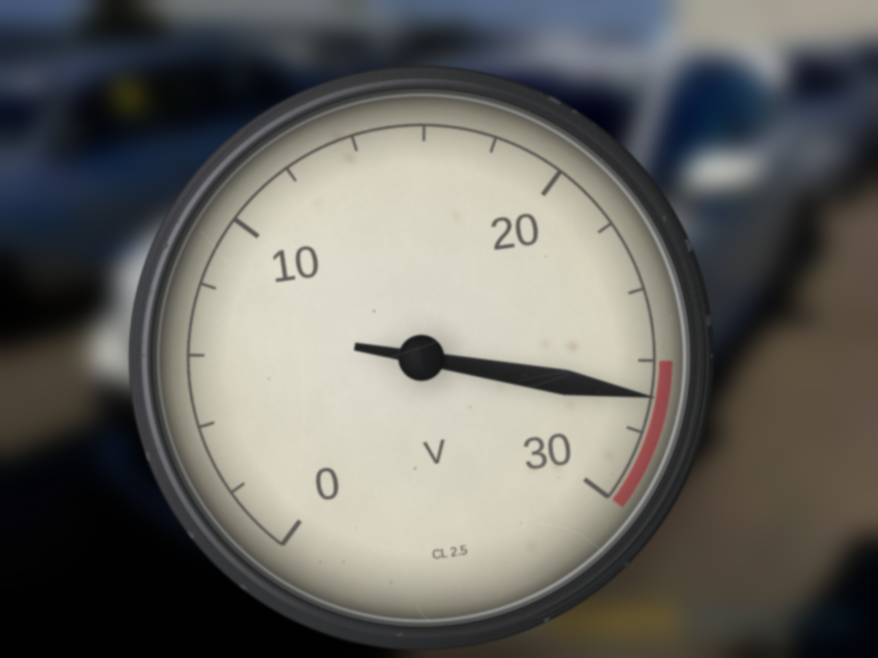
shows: 27 V
